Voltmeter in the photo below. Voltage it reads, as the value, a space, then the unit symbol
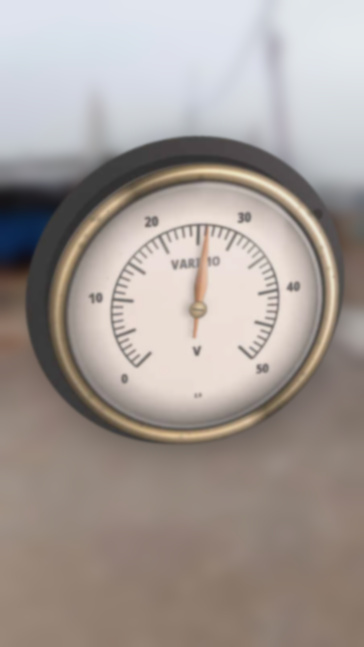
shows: 26 V
